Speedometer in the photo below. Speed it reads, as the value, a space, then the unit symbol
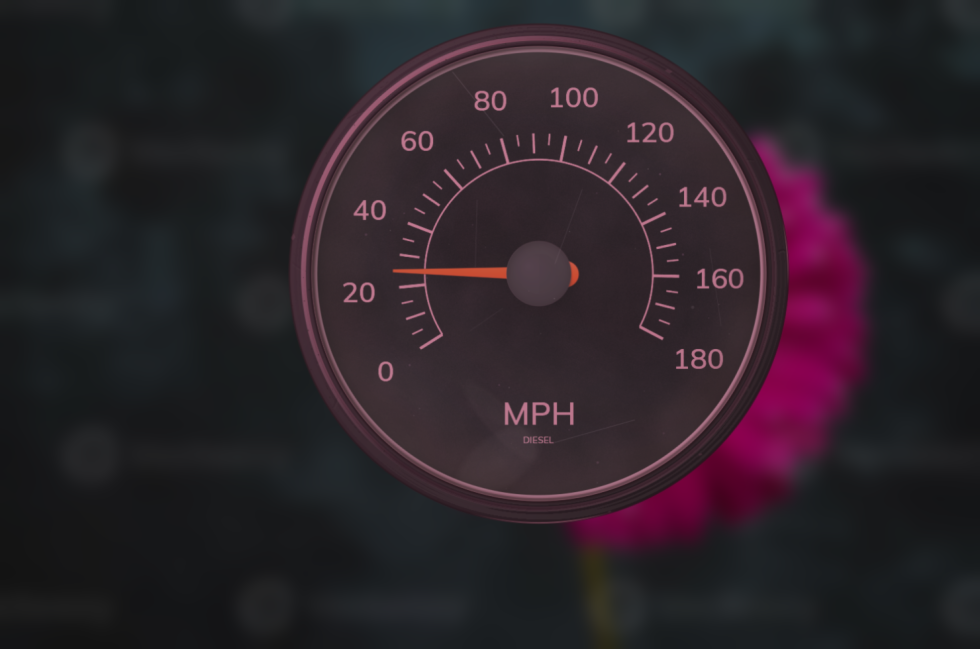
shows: 25 mph
